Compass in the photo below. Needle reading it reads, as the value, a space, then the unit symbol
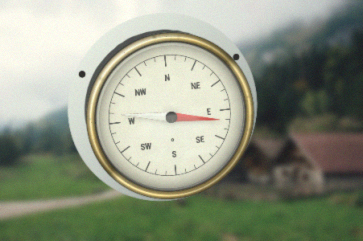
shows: 100 °
